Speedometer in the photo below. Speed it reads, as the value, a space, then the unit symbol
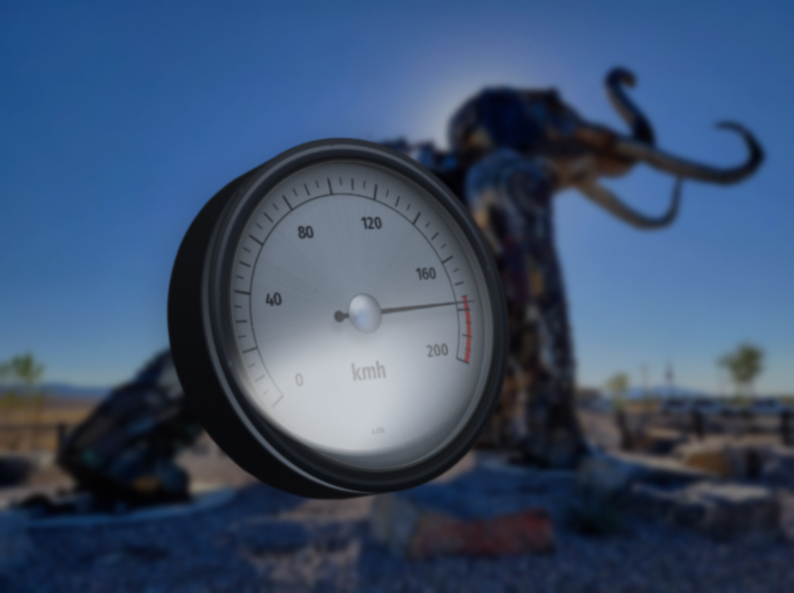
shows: 177.5 km/h
